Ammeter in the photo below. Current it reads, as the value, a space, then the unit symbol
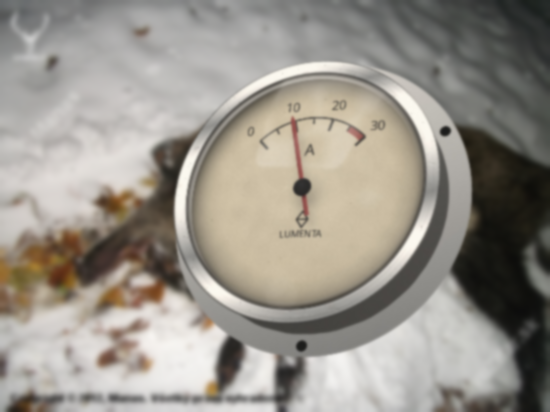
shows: 10 A
